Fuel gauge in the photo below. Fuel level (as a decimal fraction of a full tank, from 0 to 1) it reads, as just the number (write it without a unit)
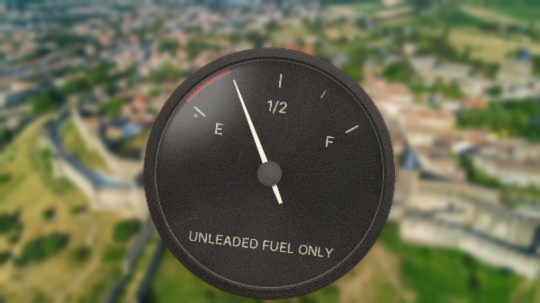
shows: 0.25
